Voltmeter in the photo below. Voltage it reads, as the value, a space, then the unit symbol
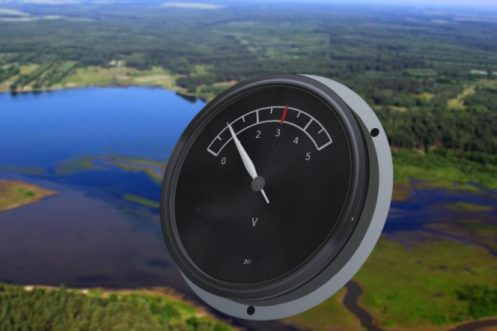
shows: 1 V
